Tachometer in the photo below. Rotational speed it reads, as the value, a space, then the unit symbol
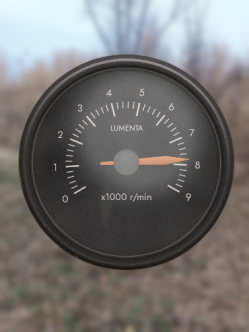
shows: 7800 rpm
